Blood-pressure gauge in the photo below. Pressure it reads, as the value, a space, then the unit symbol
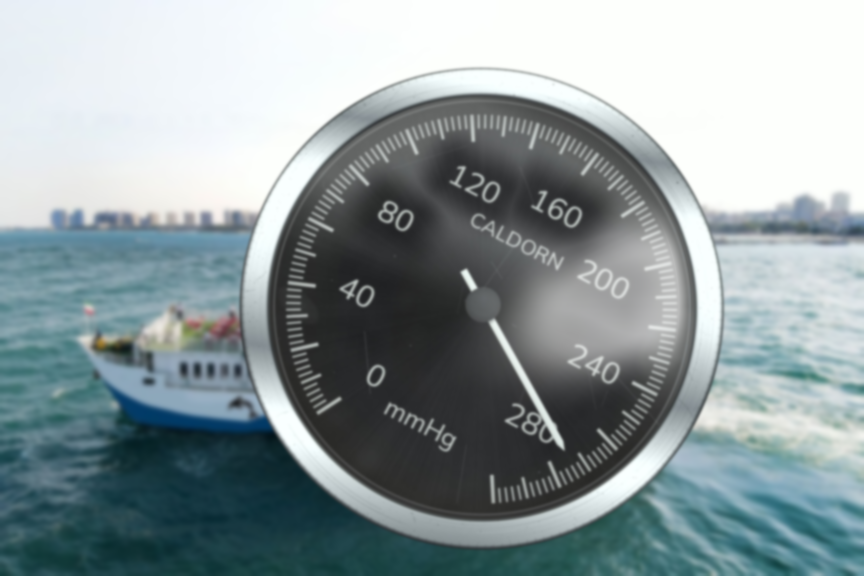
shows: 274 mmHg
